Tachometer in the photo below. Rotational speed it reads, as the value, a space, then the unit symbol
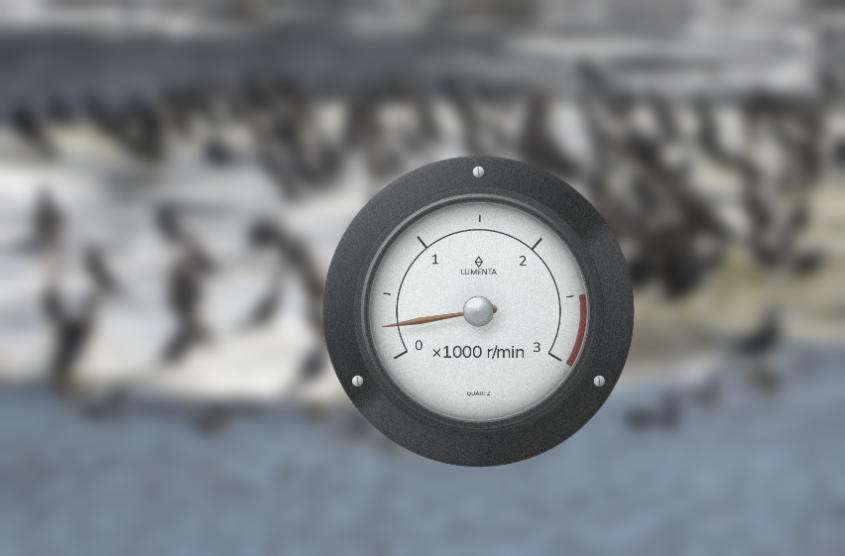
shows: 250 rpm
